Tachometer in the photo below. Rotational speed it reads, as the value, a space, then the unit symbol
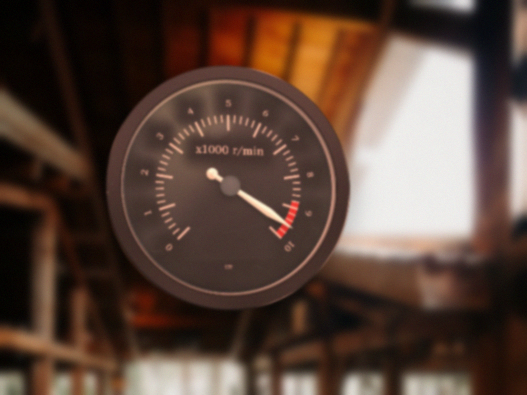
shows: 9600 rpm
